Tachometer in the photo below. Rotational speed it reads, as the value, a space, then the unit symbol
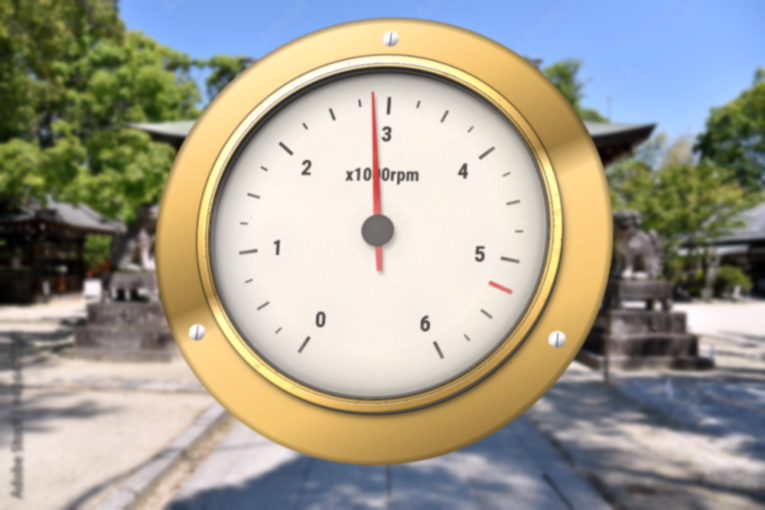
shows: 2875 rpm
